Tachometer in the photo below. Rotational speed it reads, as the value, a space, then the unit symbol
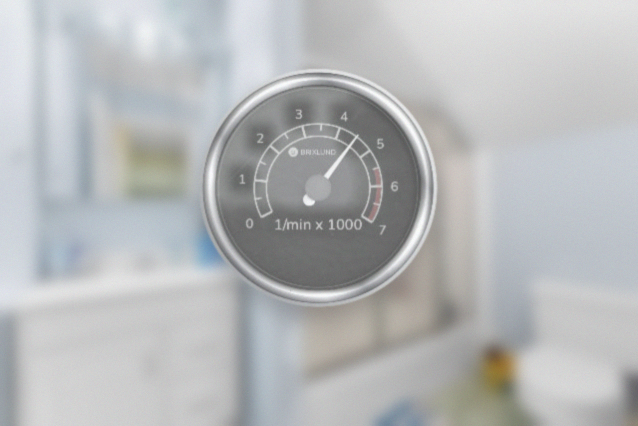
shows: 4500 rpm
